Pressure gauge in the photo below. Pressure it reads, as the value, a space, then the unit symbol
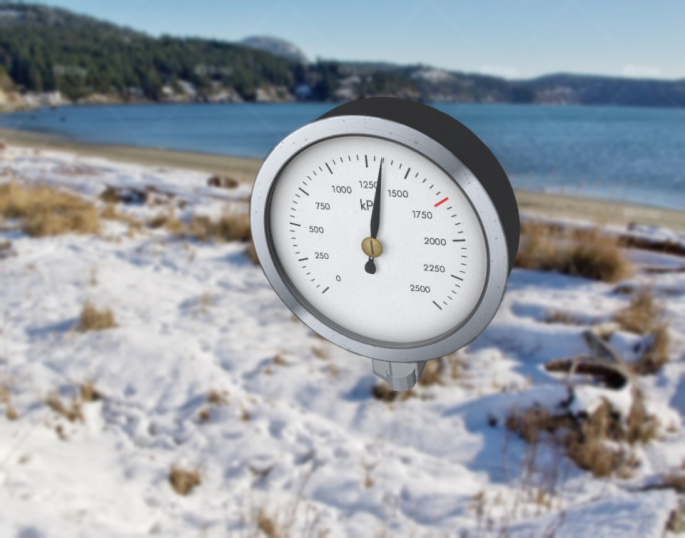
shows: 1350 kPa
